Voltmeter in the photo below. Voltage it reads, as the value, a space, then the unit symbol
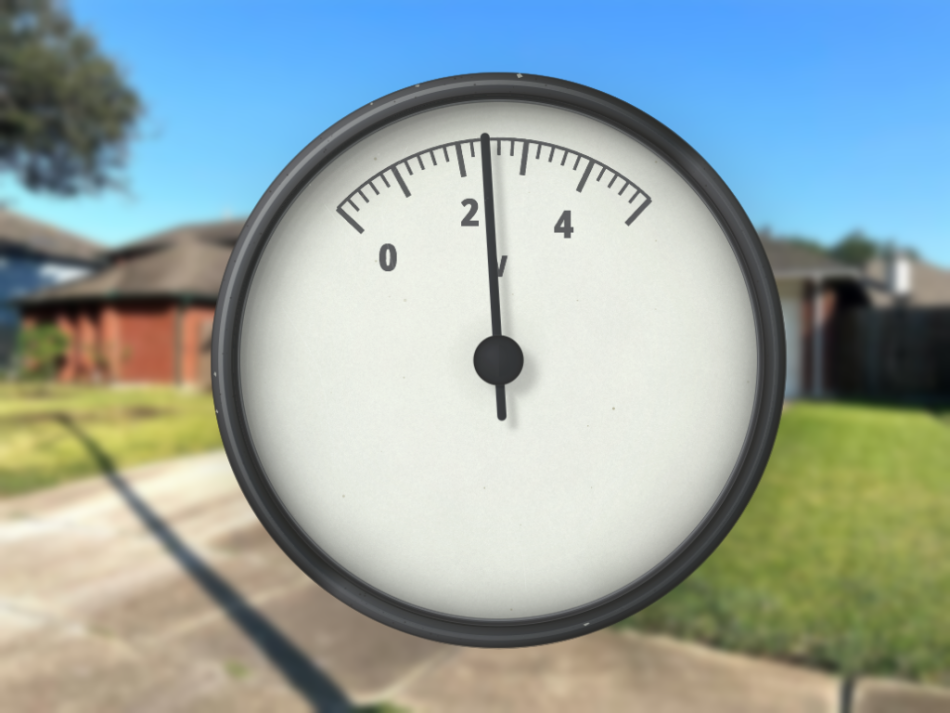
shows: 2.4 V
